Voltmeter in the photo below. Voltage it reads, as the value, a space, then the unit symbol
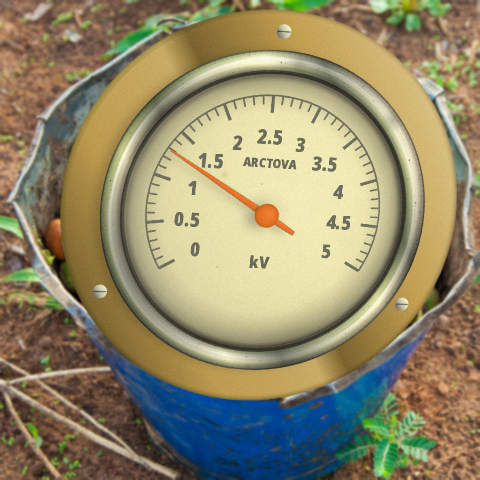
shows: 1.3 kV
